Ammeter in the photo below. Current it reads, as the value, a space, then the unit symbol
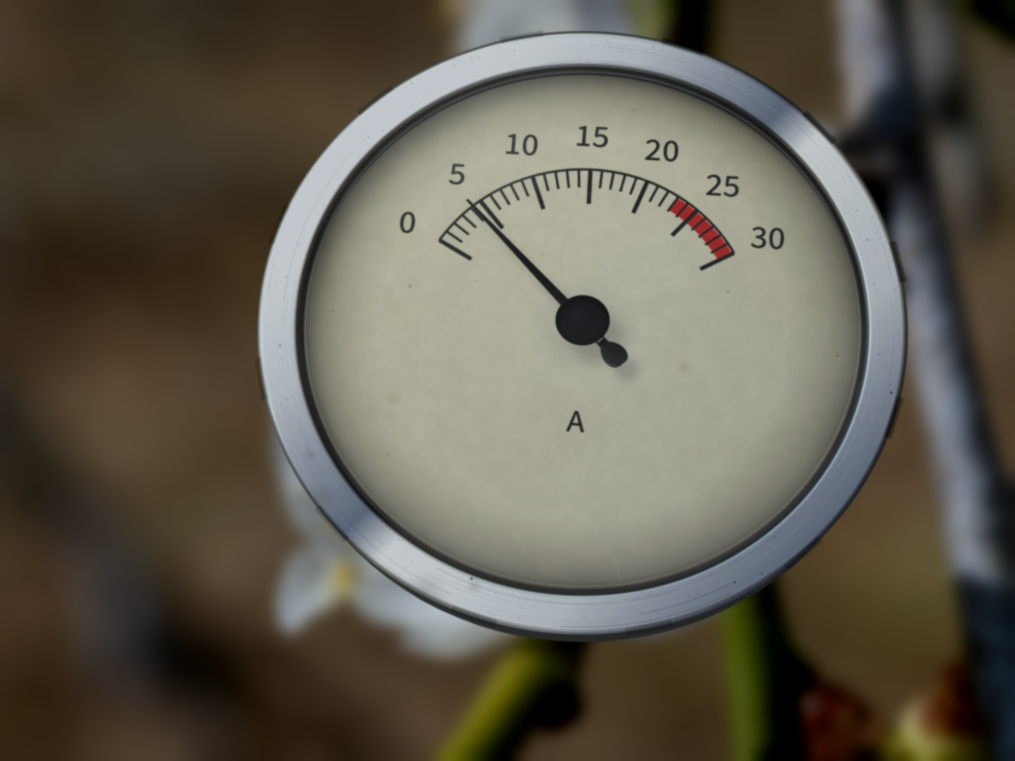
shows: 4 A
